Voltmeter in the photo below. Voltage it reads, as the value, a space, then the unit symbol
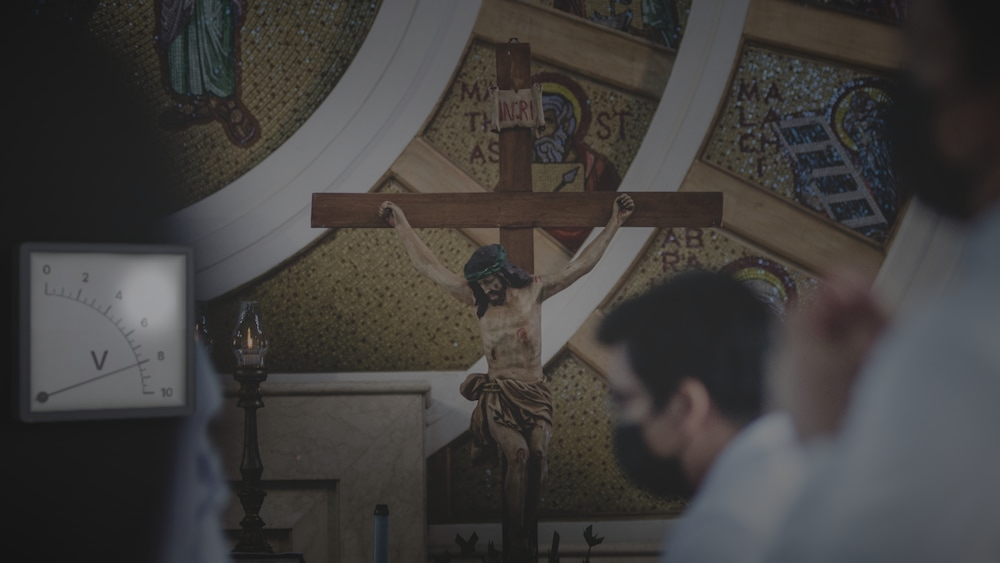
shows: 8 V
